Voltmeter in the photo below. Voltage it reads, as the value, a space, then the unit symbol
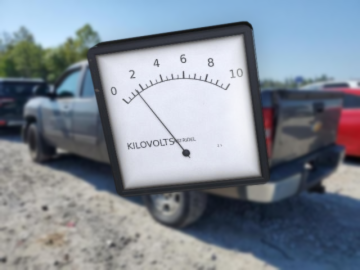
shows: 1.5 kV
